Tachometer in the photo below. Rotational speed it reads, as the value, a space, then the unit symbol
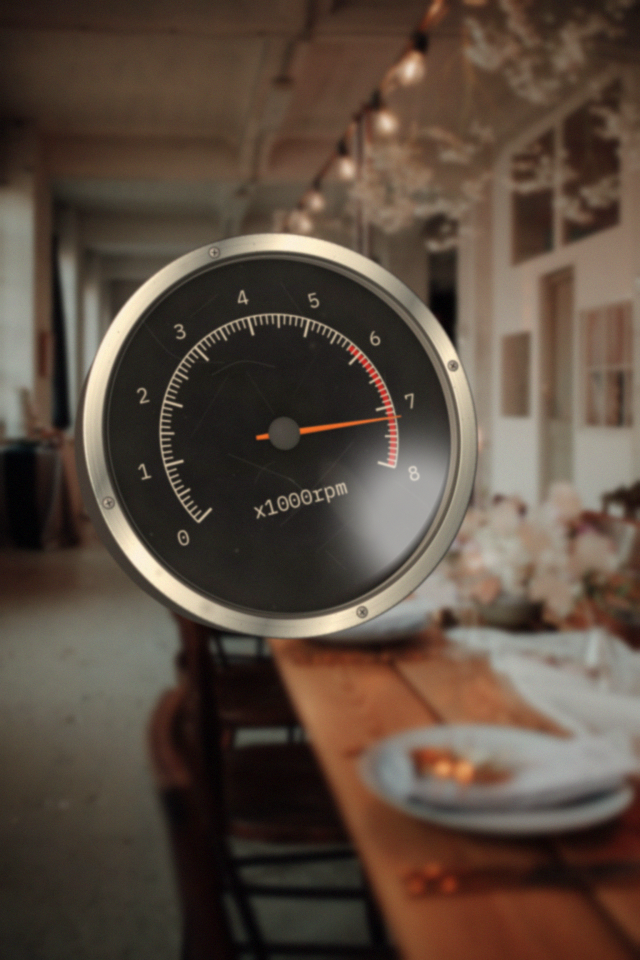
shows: 7200 rpm
